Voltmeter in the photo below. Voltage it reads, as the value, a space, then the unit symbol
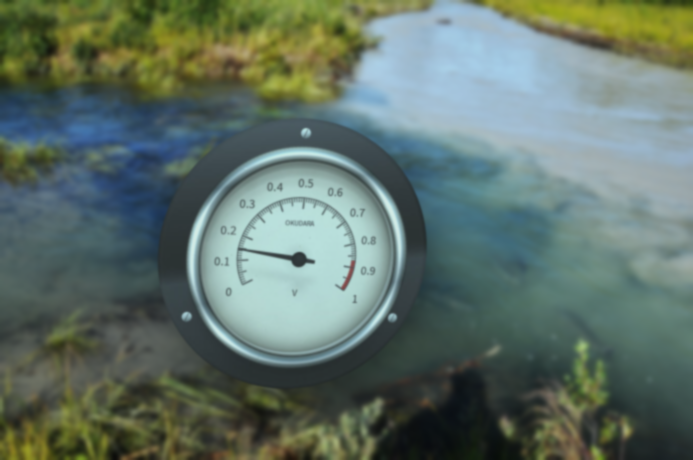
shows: 0.15 V
